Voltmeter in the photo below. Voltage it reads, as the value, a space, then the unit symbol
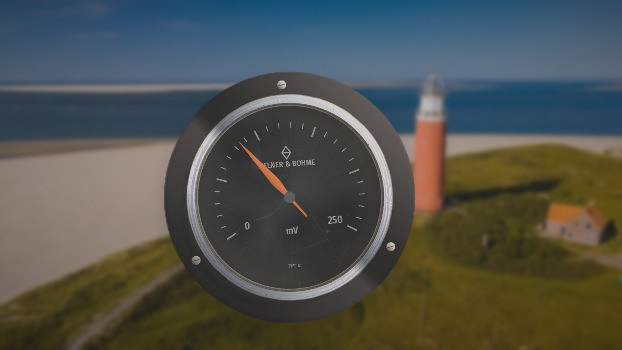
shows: 85 mV
